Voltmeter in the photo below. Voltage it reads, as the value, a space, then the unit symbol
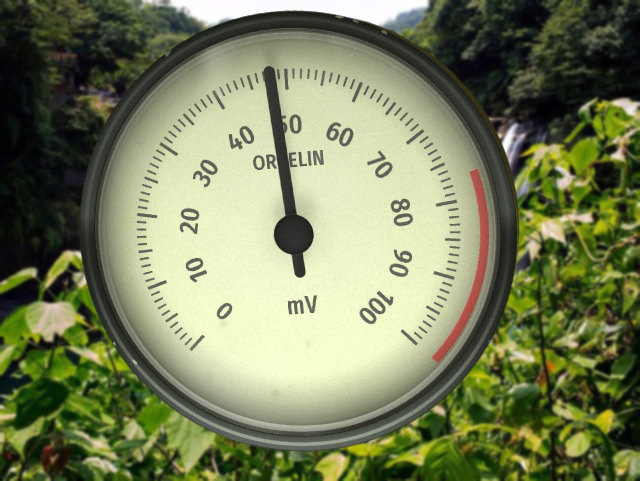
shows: 48 mV
